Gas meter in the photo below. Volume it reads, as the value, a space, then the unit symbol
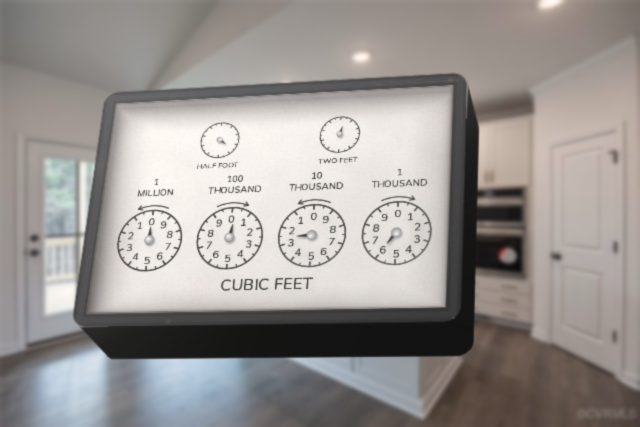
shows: 2600 ft³
